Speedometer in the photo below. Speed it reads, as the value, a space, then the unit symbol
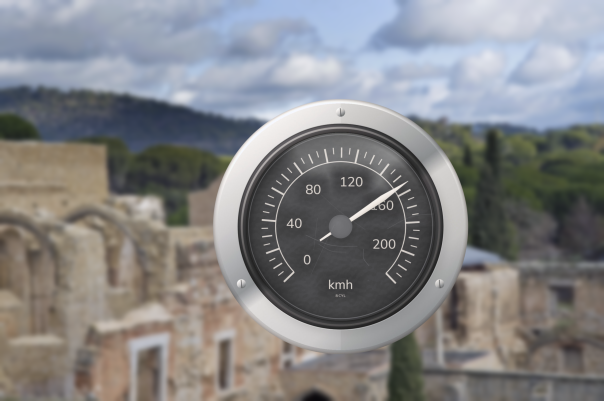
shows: 155 km/h
